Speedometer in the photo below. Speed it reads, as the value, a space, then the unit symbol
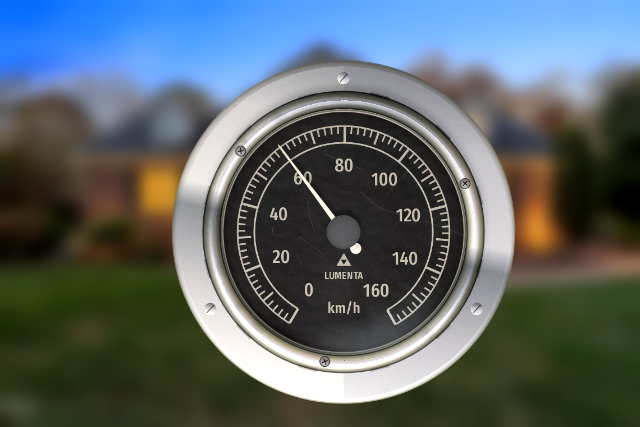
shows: 60 km/h
